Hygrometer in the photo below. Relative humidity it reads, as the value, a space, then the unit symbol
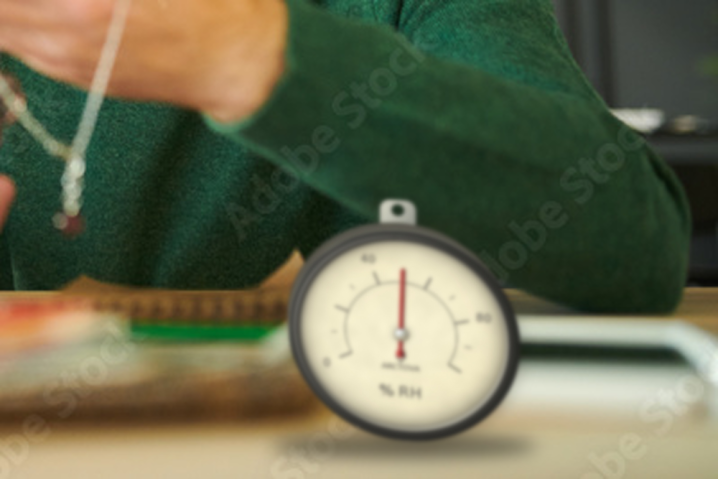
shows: 50 %
